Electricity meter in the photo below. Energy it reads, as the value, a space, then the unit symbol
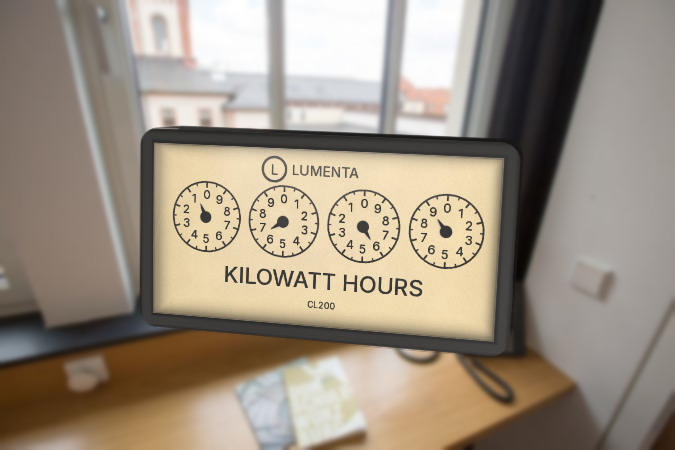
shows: 659 kWh
